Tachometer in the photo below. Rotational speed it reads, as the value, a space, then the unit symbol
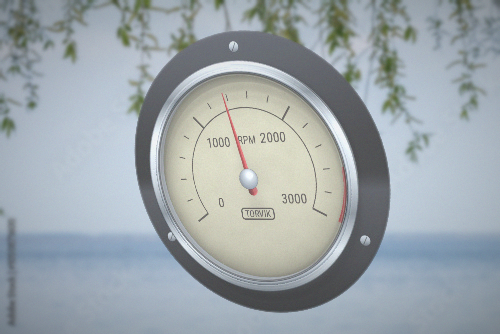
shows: 1400 rpm
